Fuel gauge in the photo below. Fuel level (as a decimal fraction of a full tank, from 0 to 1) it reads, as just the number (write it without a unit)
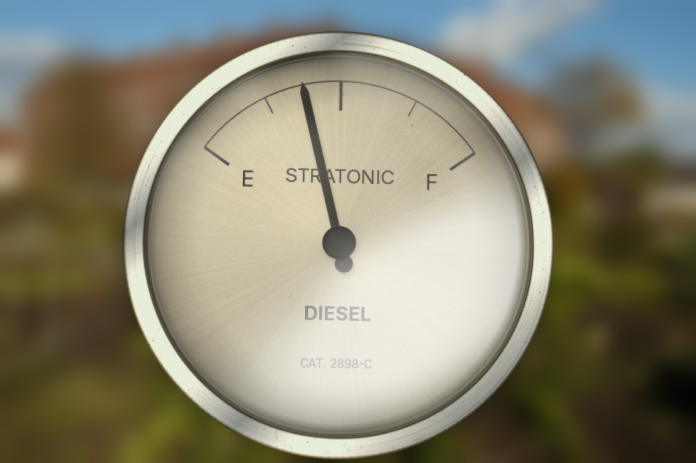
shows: 0.375
